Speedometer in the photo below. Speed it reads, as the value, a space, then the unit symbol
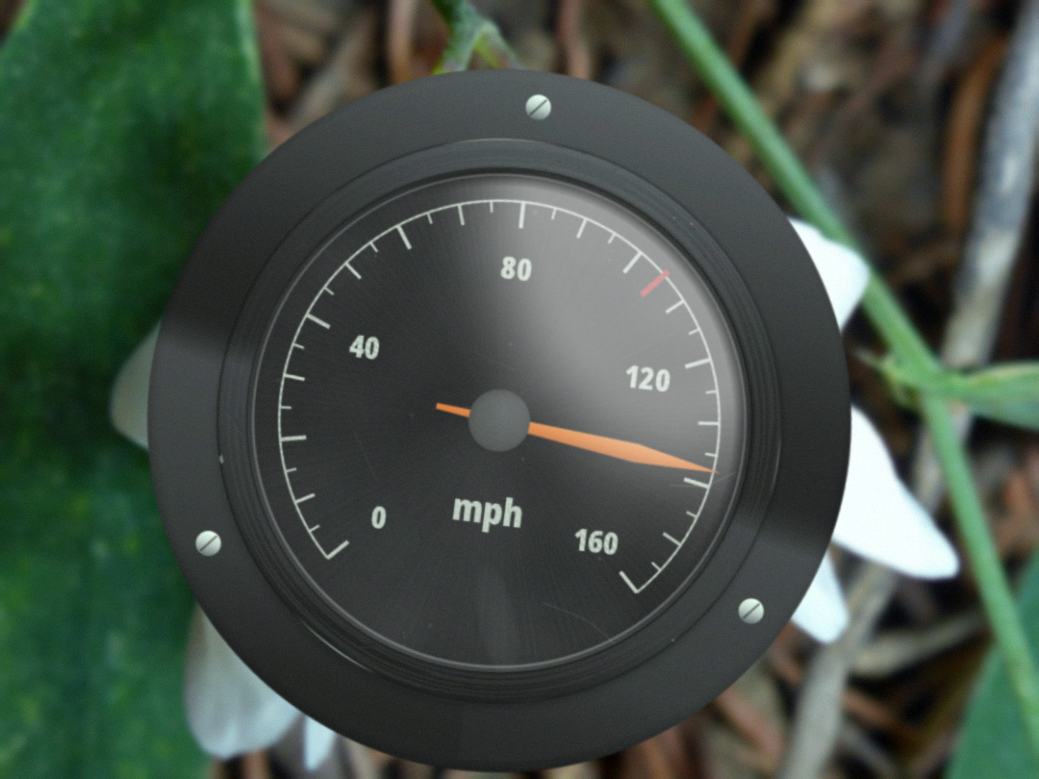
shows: 137.5 mph
